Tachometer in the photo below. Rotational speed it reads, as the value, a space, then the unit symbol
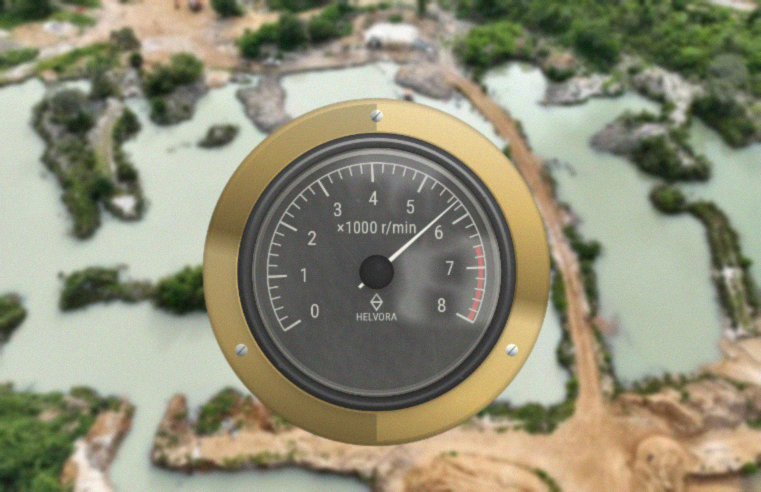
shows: 5700 rpm
